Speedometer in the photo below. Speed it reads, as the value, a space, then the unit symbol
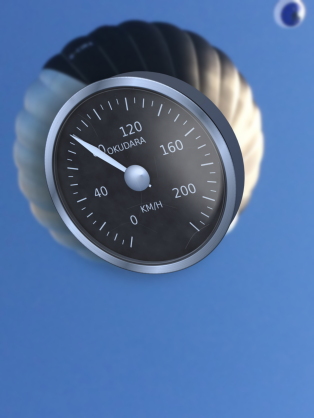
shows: 80 km/h
